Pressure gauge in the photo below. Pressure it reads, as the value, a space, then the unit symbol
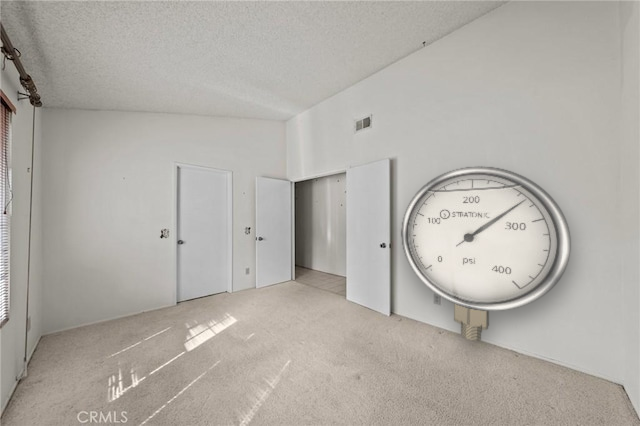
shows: 270 psi
